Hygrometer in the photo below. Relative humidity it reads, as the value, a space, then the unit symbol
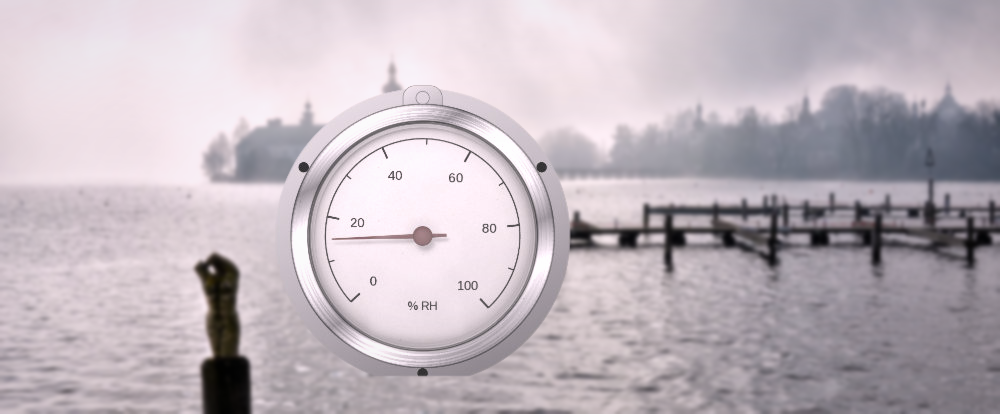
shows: 15 %
